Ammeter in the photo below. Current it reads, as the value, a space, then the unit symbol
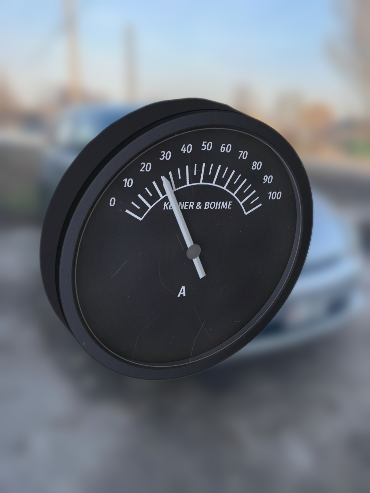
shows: 25 A
